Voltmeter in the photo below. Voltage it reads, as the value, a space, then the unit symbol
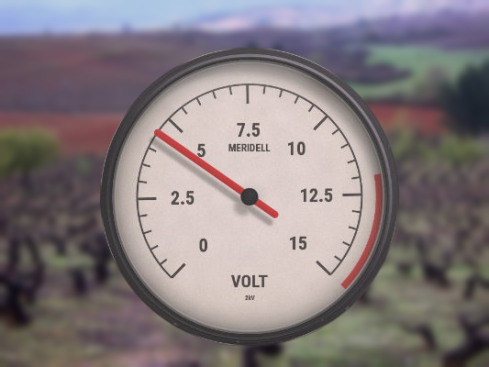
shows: 4.5 V
